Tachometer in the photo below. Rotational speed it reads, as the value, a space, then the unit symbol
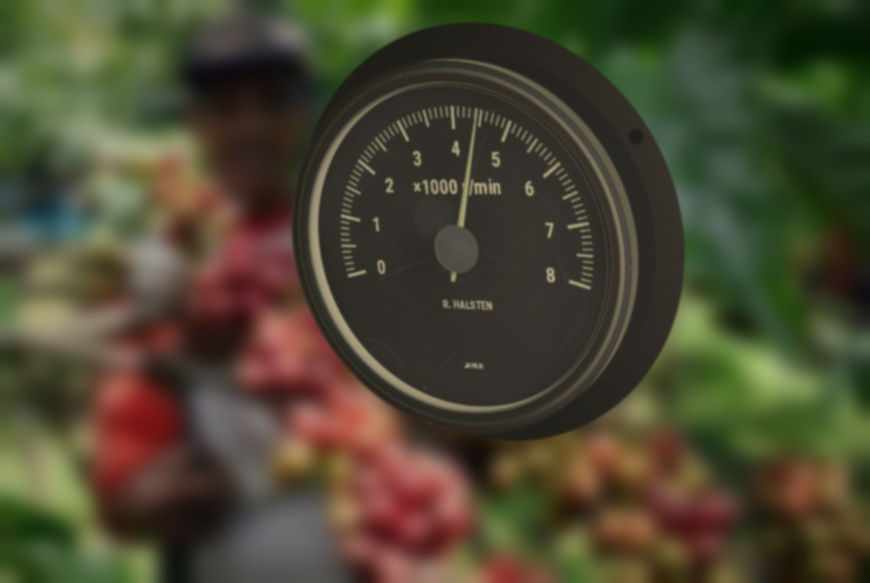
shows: 4500 rpm
